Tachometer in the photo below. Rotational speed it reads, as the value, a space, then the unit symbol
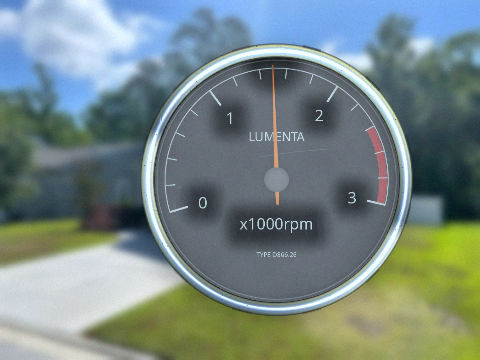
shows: 1500 rpm
